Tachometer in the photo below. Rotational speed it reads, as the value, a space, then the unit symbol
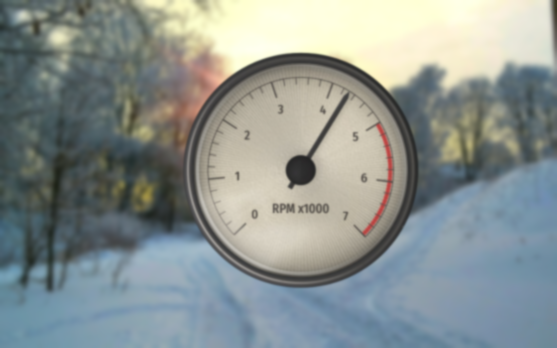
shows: 4300 rpm
